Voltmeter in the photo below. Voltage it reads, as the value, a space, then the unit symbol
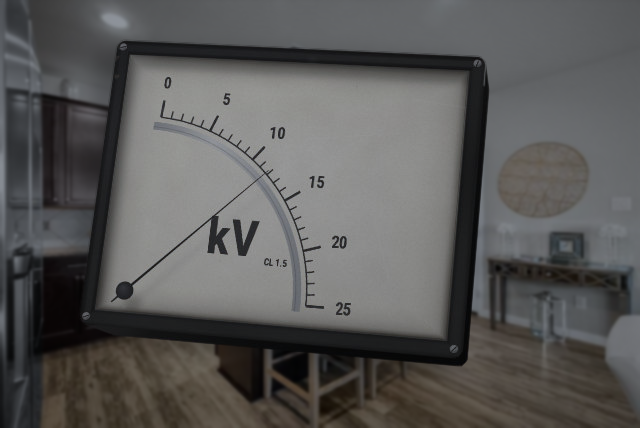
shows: 12 kV
